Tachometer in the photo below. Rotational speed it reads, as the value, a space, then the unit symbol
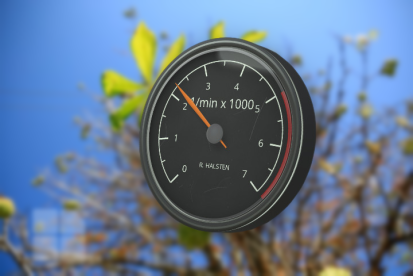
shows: 2250 rpm
